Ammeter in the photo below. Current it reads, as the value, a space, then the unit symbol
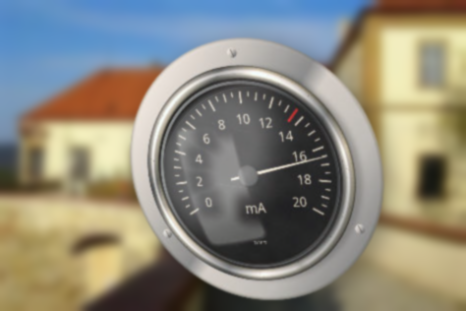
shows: 16.5 mA
